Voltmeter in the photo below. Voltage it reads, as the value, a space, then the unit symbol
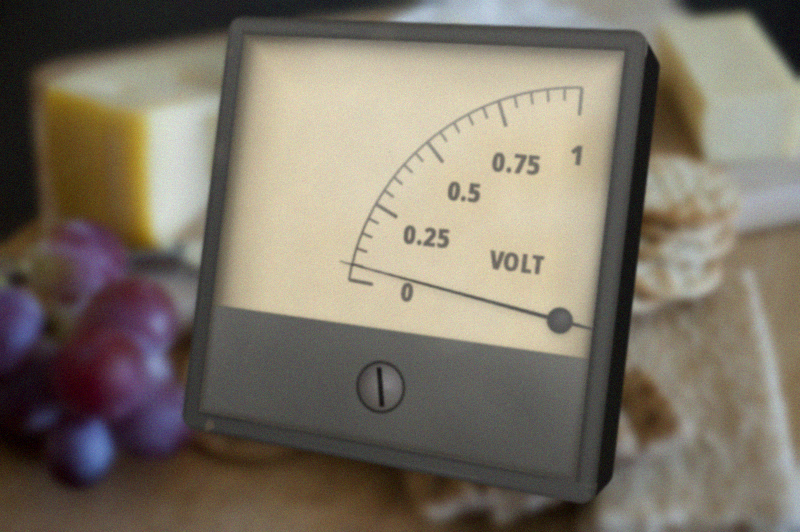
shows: 0.05 V
